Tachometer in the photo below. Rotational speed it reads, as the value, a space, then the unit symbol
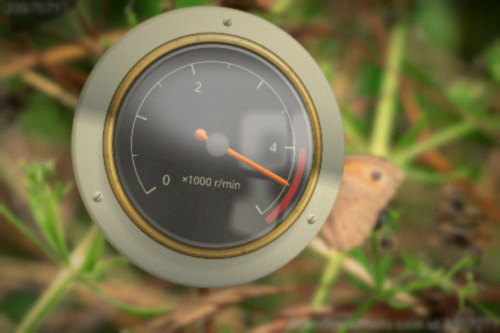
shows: 4500 rpm
